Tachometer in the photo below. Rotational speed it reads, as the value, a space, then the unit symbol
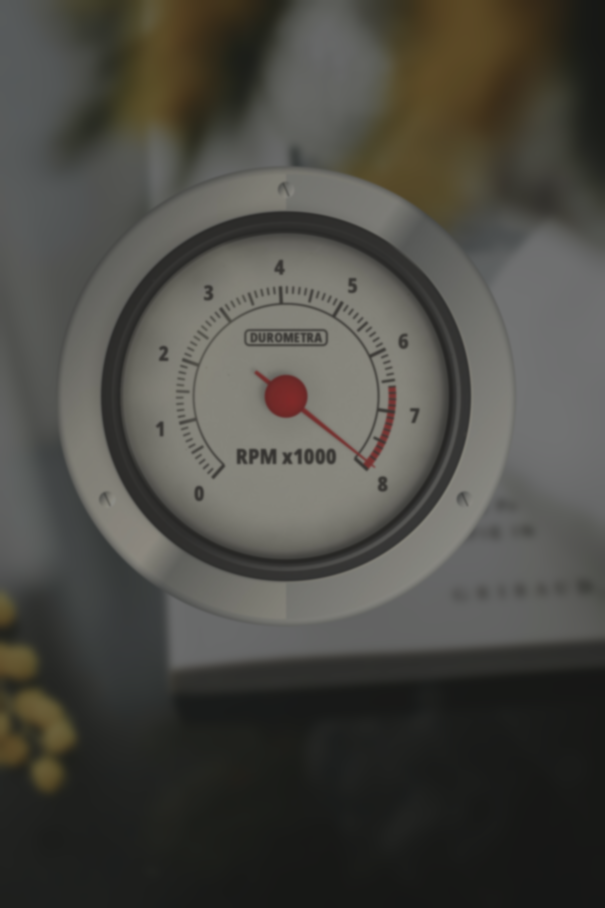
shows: 7900 rpm
